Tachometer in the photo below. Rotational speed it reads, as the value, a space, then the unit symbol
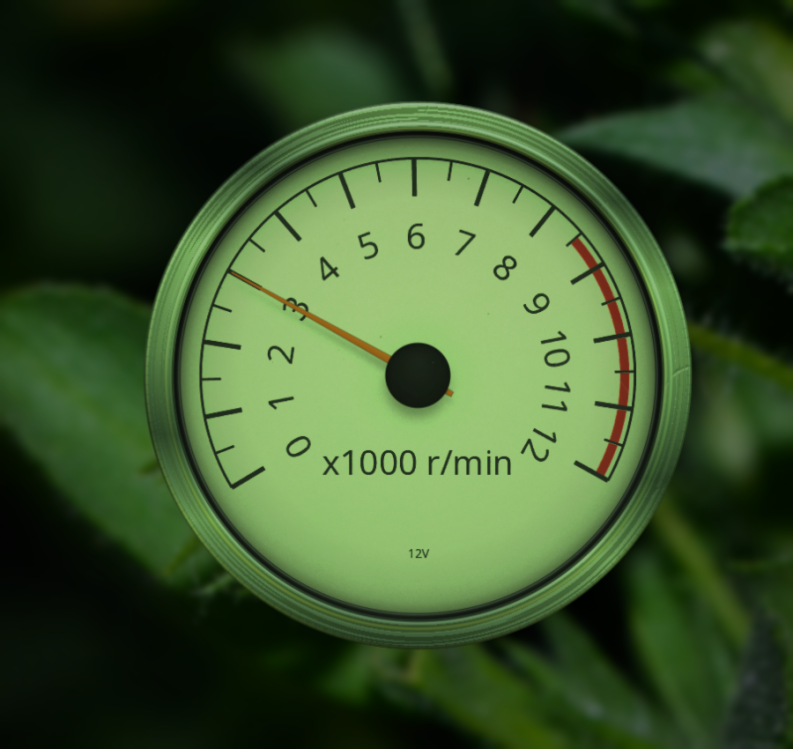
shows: 3000 rpm
